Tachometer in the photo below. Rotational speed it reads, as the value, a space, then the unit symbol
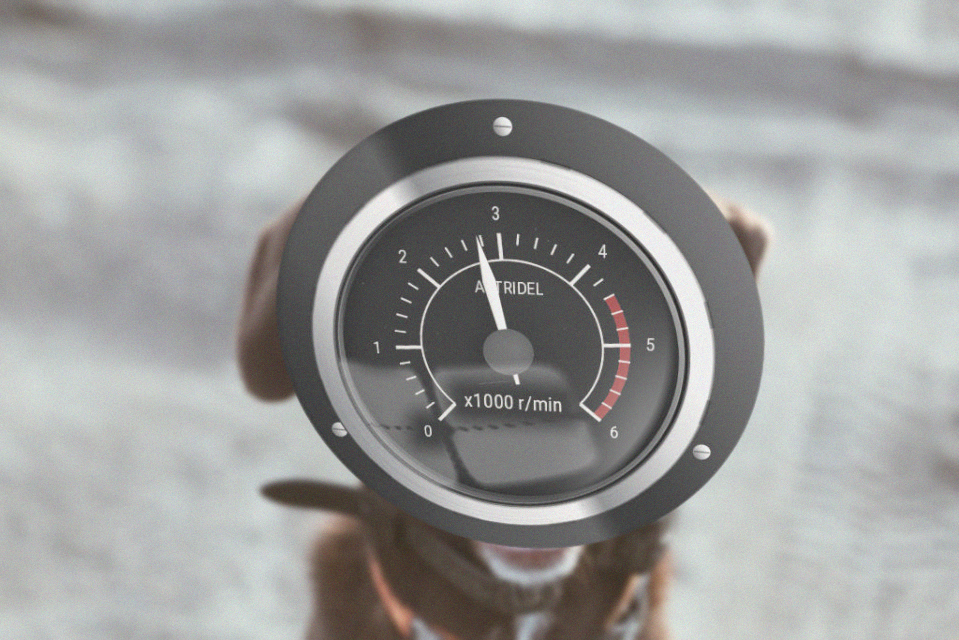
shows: 2800 rpm
